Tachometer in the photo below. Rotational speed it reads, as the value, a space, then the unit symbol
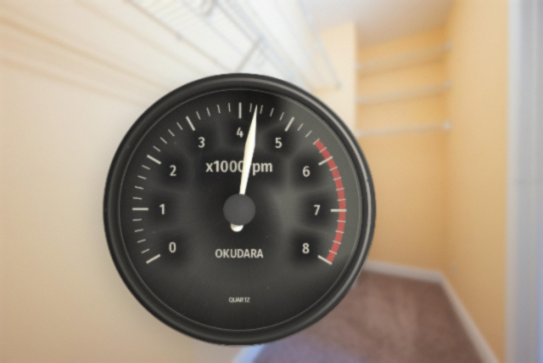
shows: 4300 rpm
